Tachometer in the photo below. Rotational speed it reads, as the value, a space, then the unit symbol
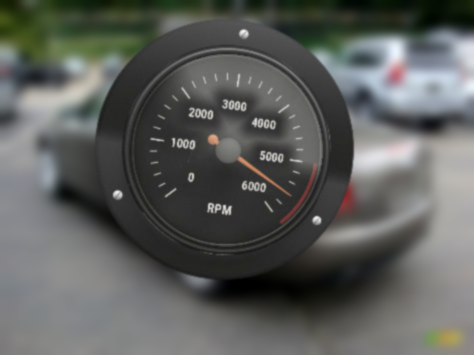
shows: 5600 rpm
